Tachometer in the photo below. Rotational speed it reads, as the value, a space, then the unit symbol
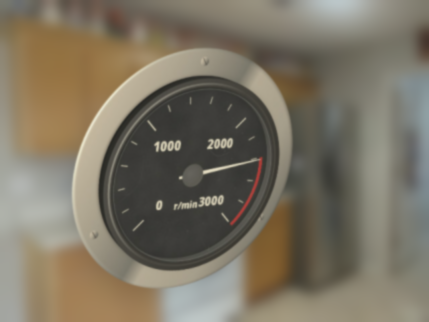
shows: 2400 rpm
